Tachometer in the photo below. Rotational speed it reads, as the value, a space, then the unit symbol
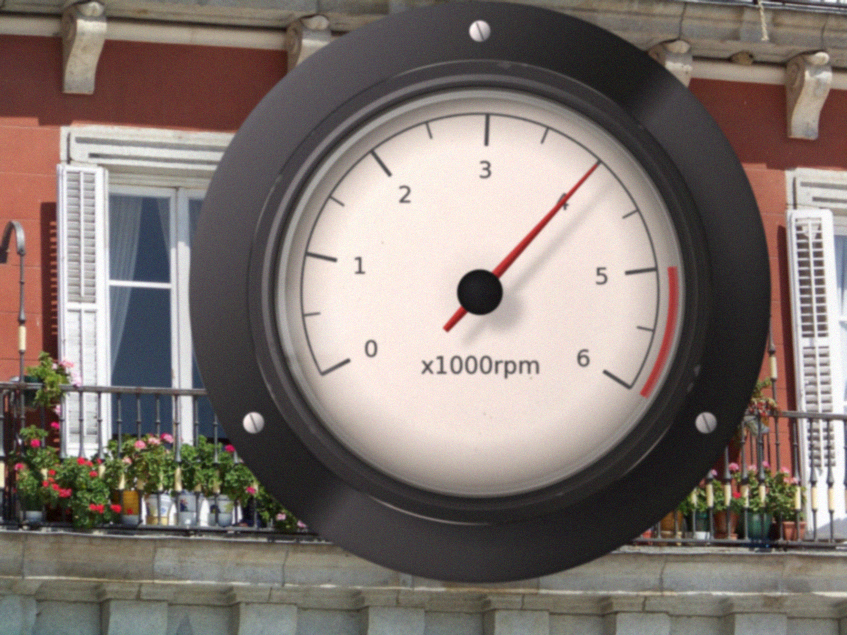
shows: 4000 rpm
